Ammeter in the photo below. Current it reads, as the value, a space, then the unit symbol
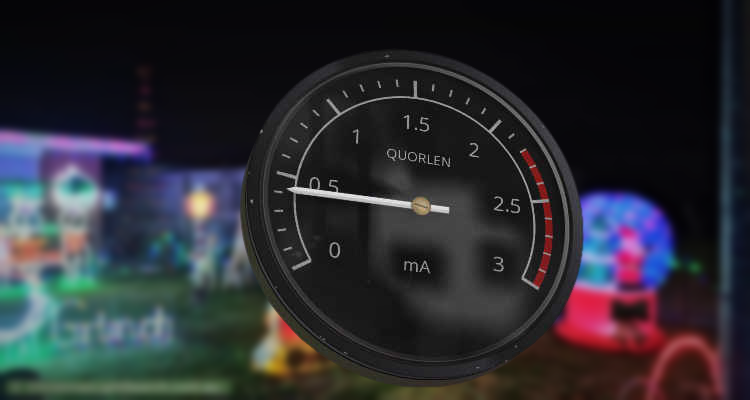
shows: 0.4 mA
